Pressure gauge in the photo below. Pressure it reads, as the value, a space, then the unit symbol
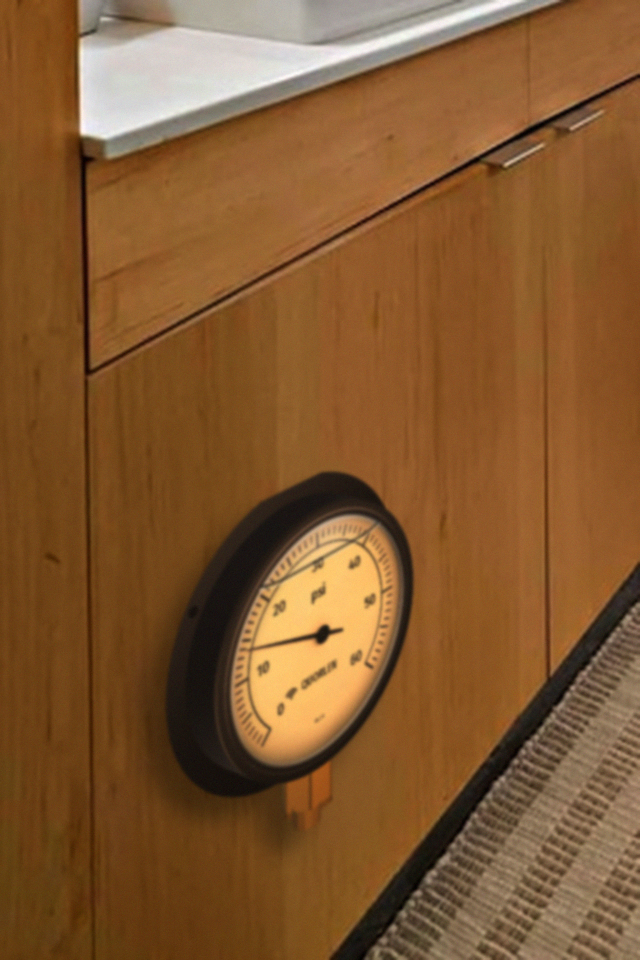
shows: 14 psi
